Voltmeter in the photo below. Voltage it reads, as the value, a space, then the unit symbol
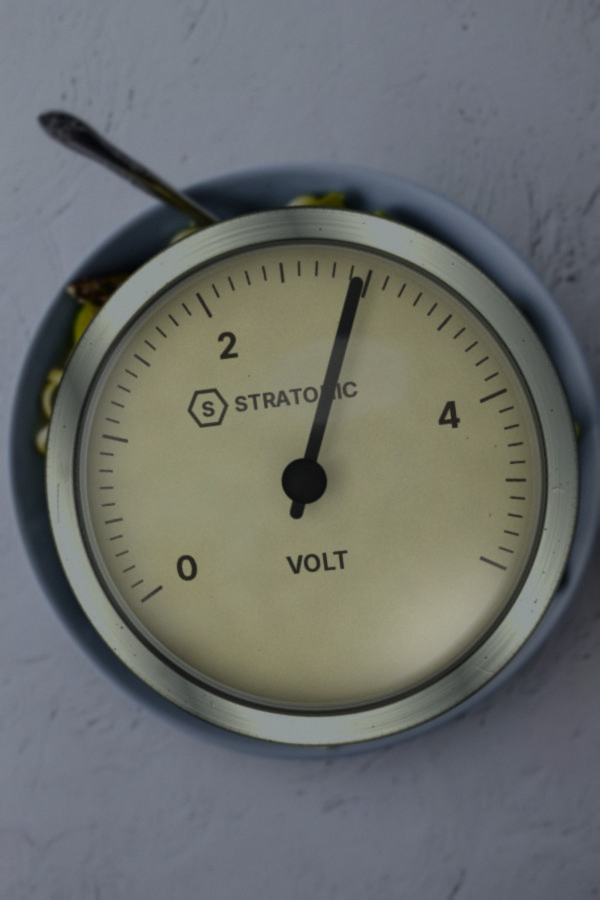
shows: 2.95 V
